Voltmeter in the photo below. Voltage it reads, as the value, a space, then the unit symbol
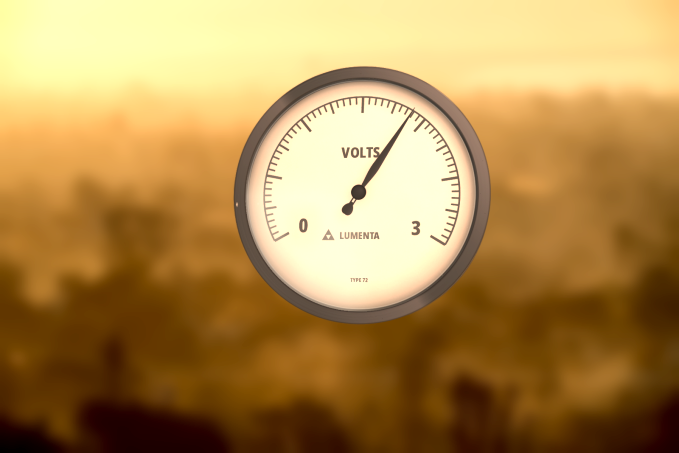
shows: 1.9 V
